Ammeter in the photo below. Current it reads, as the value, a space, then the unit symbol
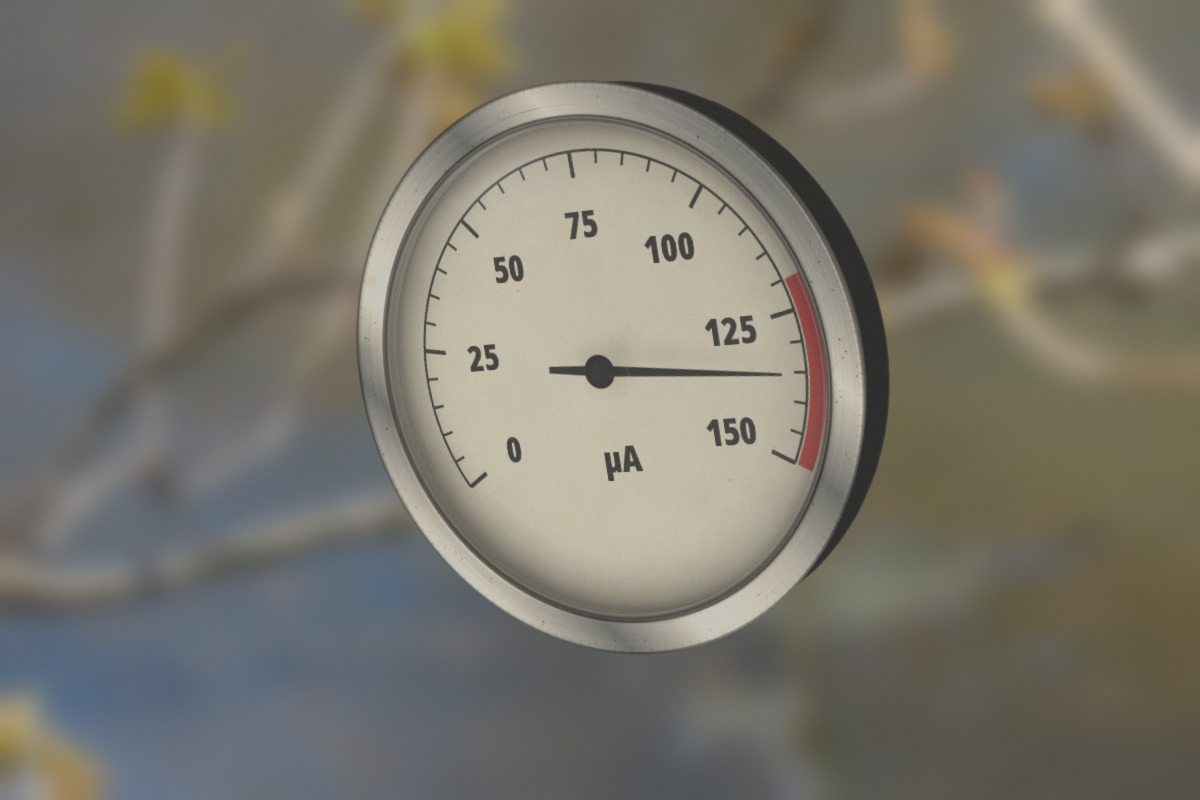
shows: 135 µA
